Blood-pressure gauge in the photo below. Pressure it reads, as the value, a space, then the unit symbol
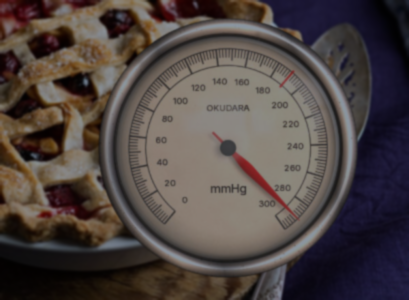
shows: 290 mmHg
